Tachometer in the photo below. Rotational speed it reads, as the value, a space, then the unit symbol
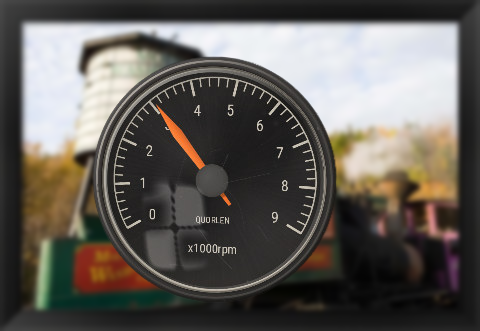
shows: 3100 rpm
